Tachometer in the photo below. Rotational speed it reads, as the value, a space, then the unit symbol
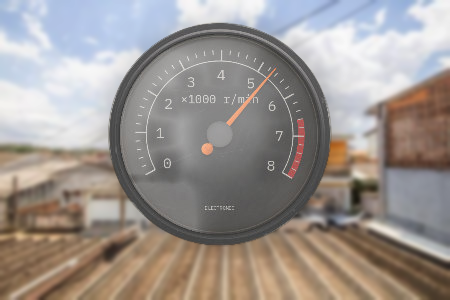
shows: 5300 rpm
